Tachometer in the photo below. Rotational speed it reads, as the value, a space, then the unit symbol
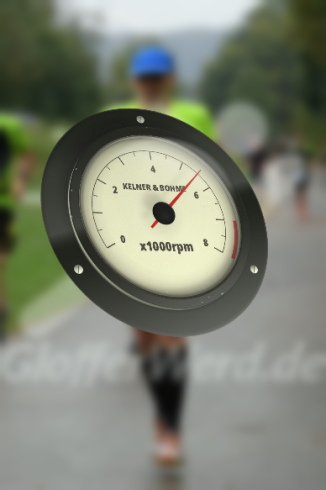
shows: 5500 rpm
